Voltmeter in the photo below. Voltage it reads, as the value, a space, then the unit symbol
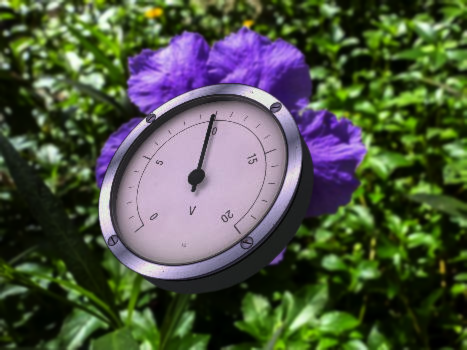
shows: 10 V
